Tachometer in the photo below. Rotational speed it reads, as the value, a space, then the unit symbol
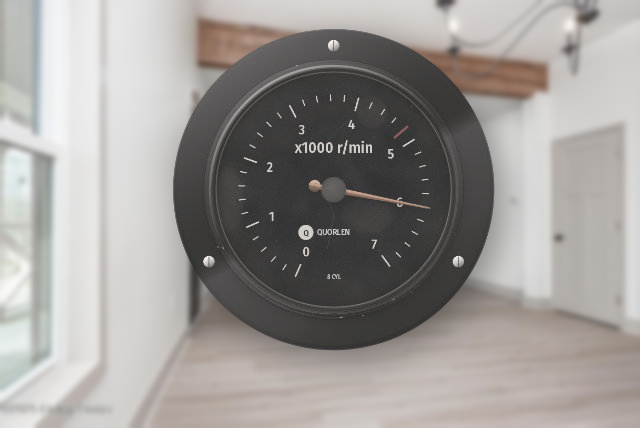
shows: 6000 rpm
